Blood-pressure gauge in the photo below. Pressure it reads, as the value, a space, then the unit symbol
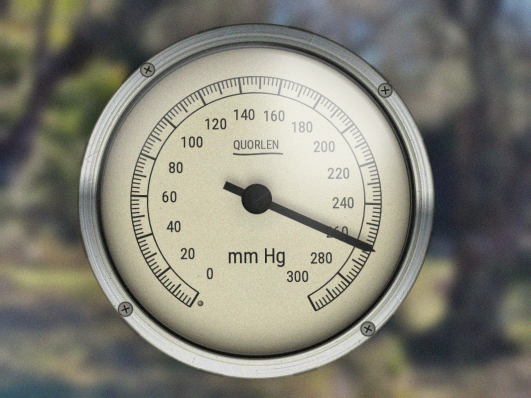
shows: 262 mmHg
